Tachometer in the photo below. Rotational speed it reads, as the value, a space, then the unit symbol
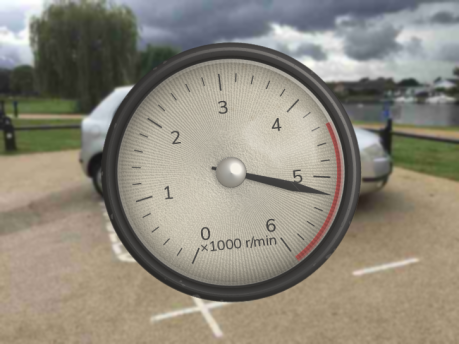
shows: 5200 rpm
